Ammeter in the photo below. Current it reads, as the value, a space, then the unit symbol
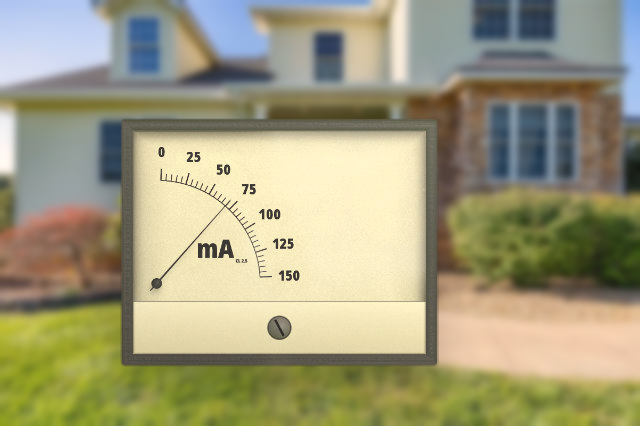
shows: 70 mA
